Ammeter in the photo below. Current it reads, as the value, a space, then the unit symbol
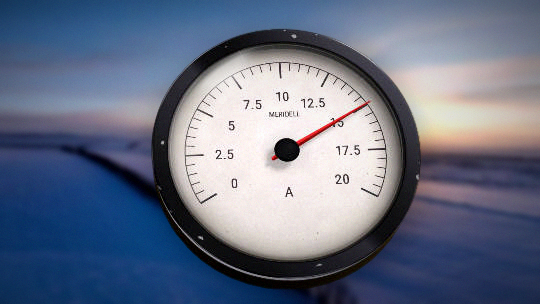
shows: 15 A
